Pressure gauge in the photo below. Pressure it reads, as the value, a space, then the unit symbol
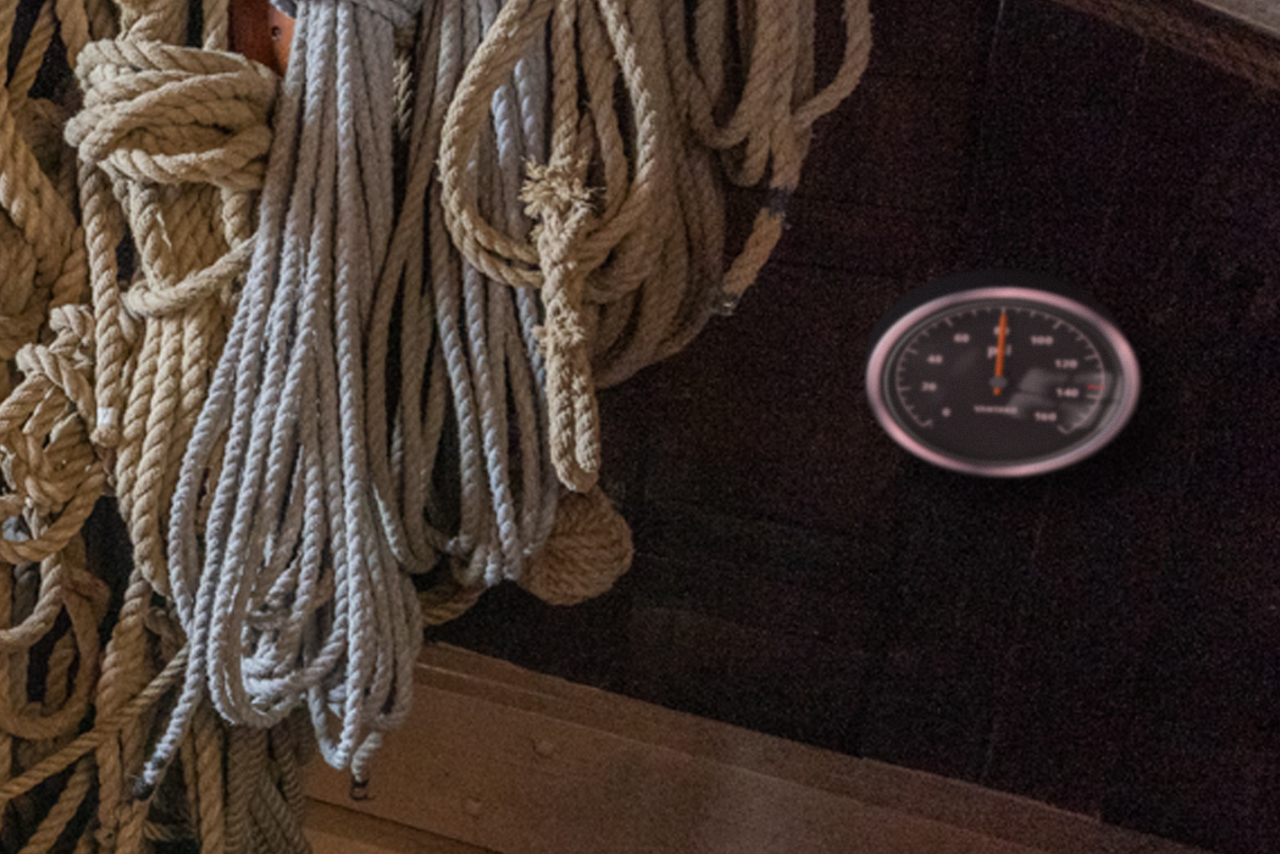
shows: 80 psi
